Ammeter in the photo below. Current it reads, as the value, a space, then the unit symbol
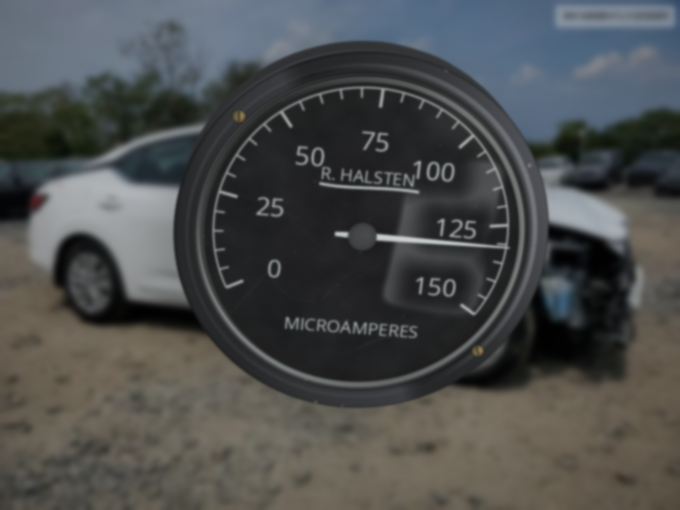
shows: 130 µA
